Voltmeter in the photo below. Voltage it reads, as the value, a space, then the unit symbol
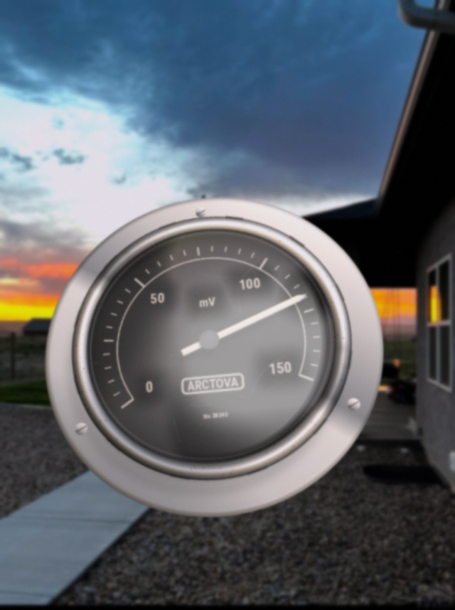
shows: 120 mV
